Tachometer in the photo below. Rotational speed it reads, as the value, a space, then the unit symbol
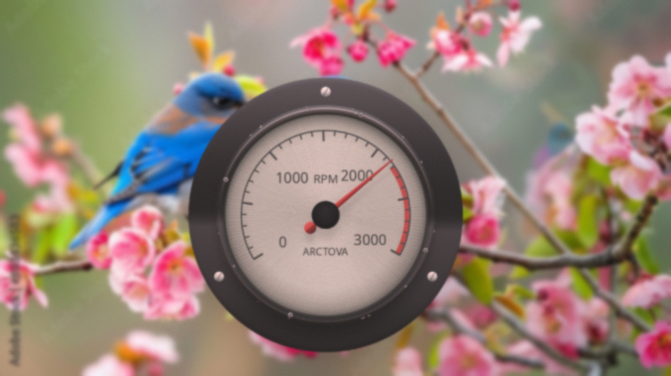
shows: 2150 rpm
